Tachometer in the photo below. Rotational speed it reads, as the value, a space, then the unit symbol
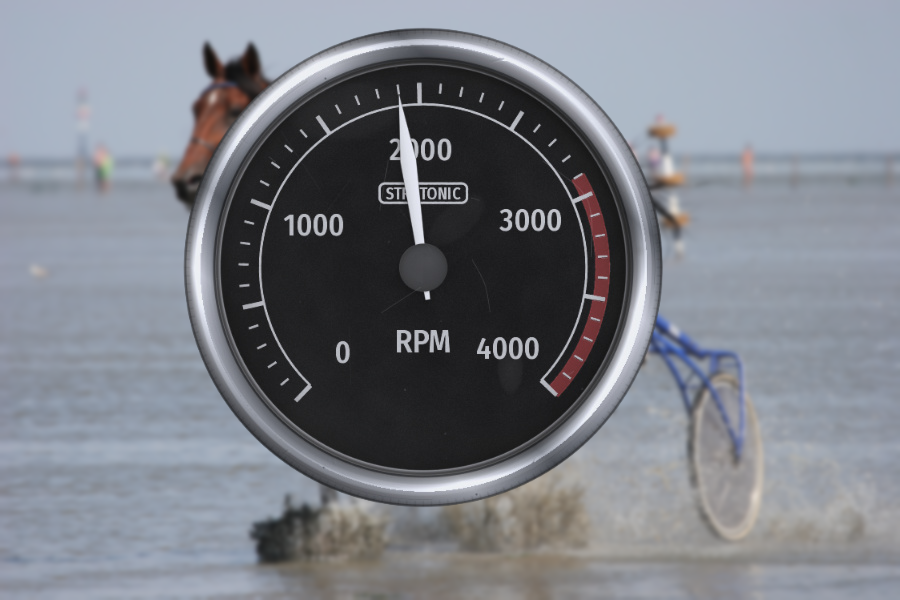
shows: 1900 rpm
